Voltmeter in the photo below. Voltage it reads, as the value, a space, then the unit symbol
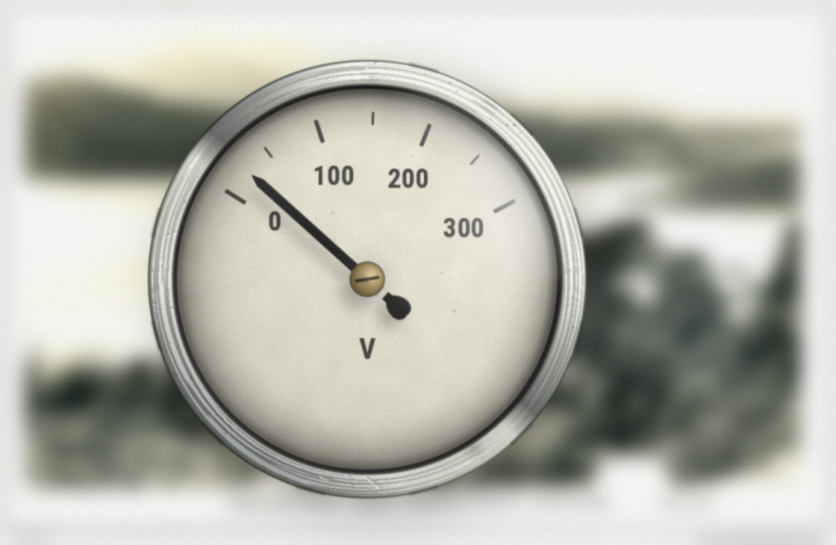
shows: 25 V
